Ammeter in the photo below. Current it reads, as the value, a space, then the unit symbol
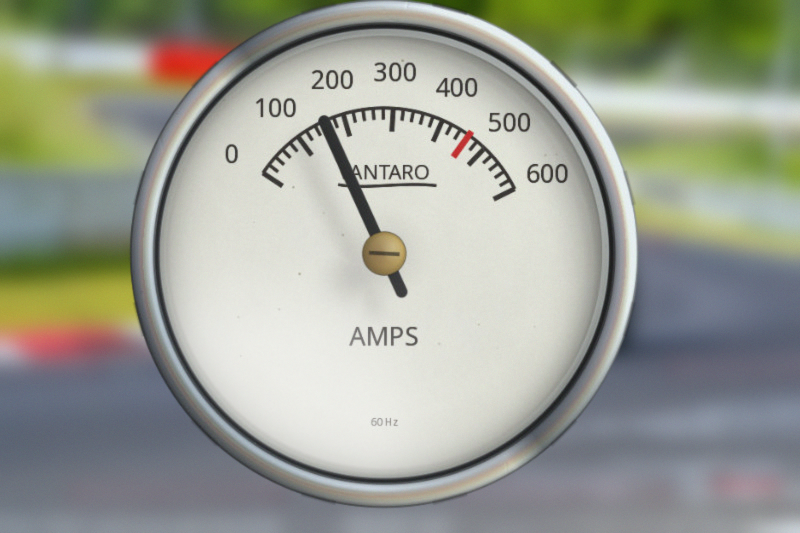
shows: 160 A
